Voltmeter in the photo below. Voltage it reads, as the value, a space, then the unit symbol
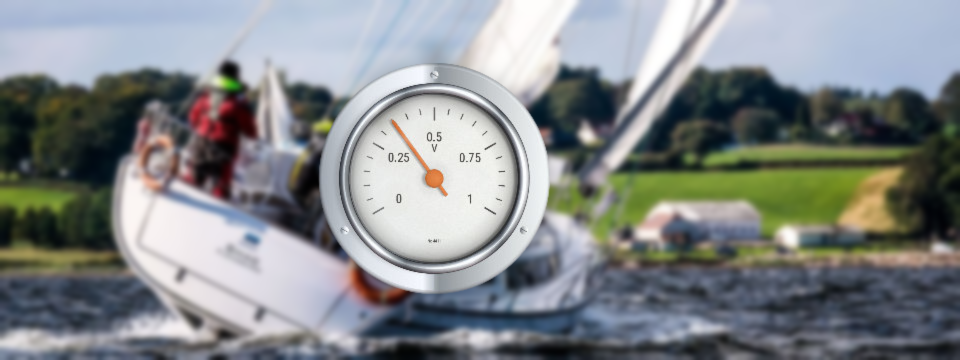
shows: 0.35 V
